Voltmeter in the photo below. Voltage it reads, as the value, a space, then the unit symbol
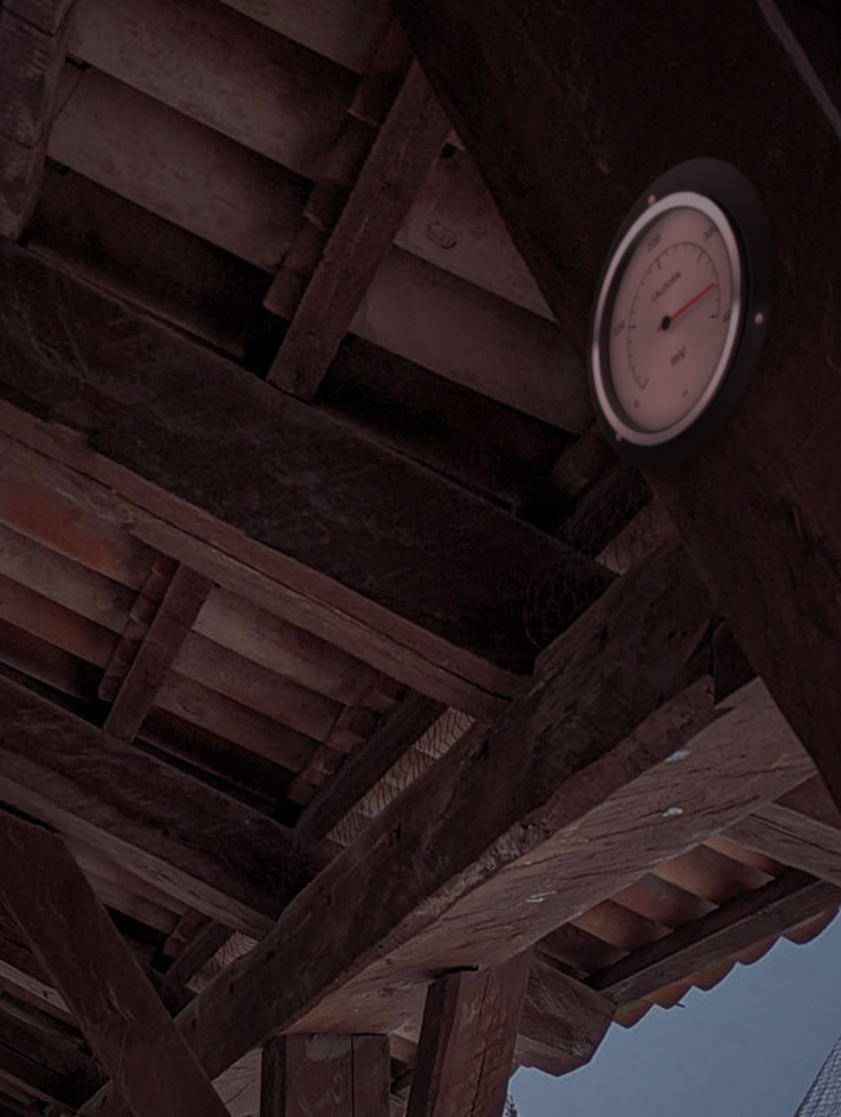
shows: 360 mV
